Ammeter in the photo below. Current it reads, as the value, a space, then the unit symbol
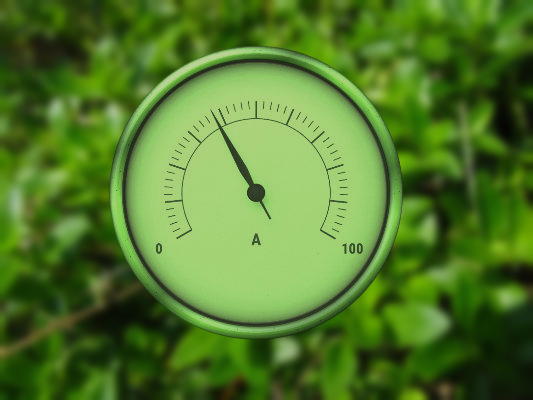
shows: 38 A
